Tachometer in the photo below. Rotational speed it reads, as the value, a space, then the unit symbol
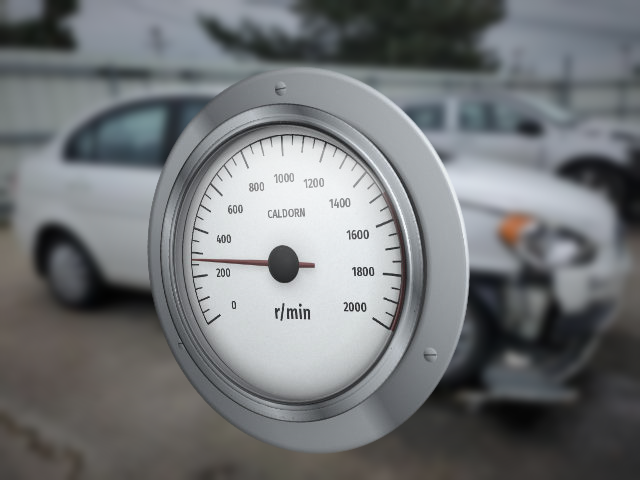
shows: 275 rpm
